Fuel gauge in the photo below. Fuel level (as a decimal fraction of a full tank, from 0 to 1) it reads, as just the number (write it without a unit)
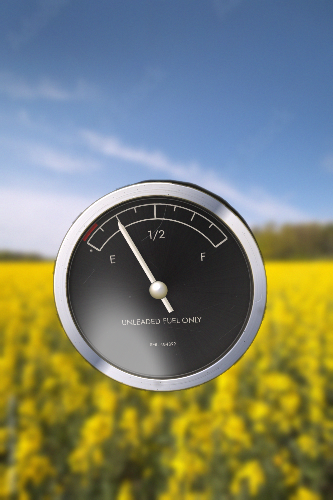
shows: 0.25
